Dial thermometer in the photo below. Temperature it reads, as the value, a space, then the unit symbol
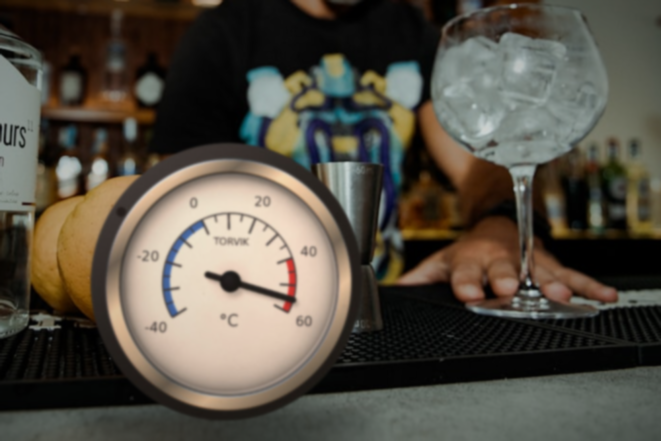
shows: 55 °C
